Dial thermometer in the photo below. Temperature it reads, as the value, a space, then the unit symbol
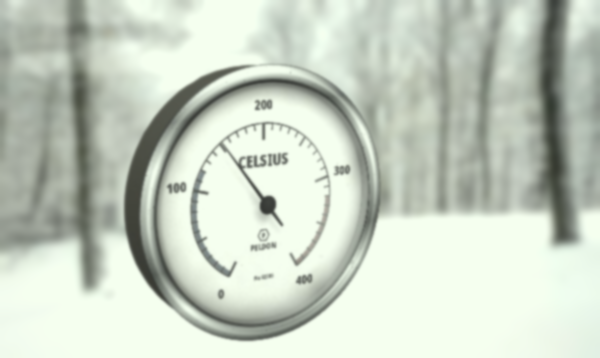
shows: 150 °C
